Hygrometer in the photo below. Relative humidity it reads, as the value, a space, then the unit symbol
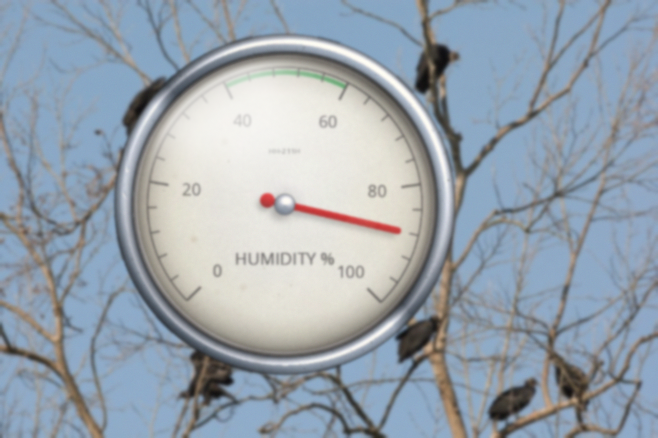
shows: 88 %
